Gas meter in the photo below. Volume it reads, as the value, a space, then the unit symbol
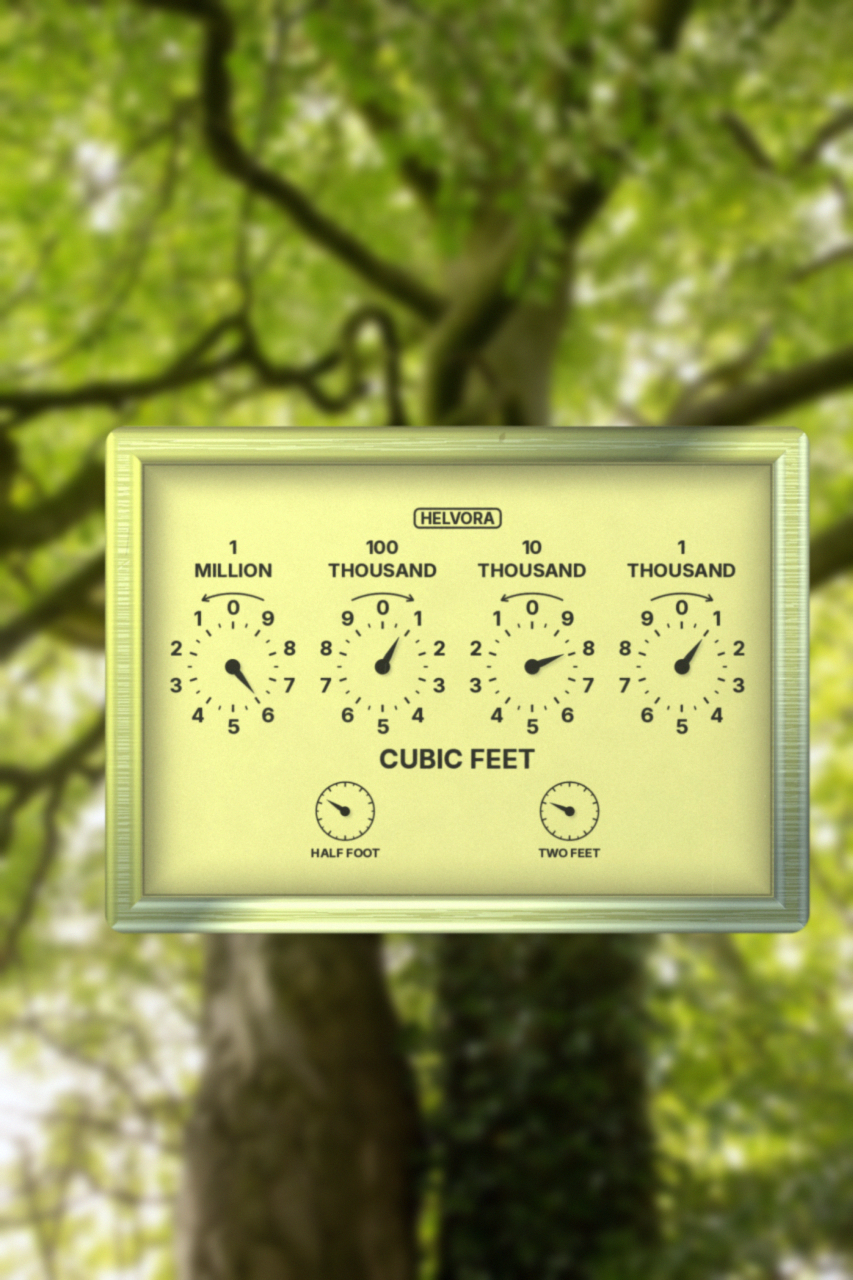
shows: 608100 ft³
